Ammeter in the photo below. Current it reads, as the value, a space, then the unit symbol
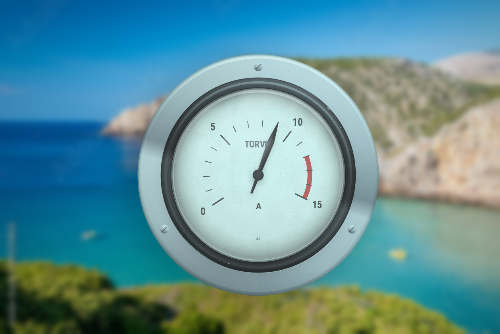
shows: 9 A
